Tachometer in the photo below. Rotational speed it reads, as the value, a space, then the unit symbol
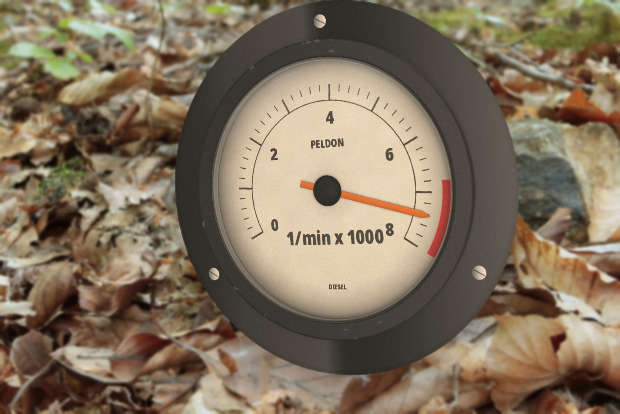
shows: 7400 rpm
